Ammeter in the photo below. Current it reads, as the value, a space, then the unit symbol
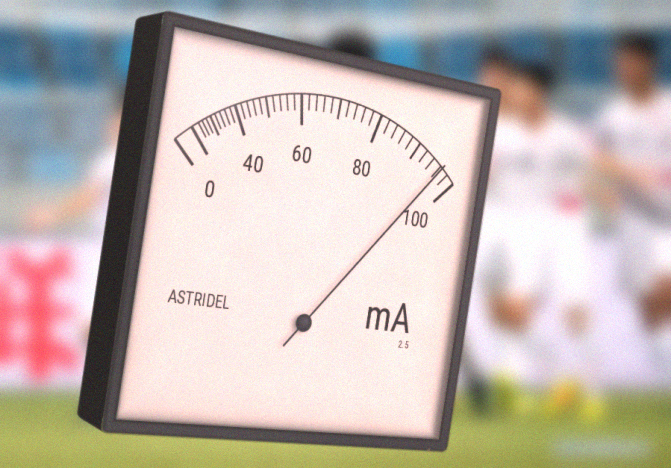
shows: 96 mA
